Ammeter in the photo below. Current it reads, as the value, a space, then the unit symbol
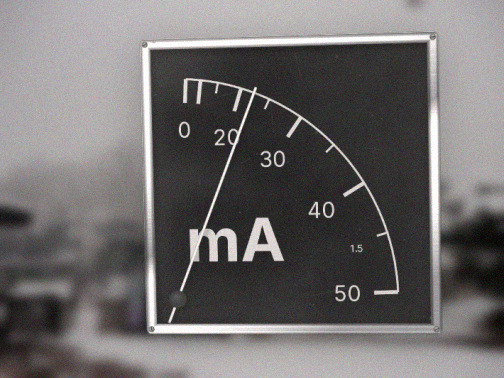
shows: 22.5 mA
